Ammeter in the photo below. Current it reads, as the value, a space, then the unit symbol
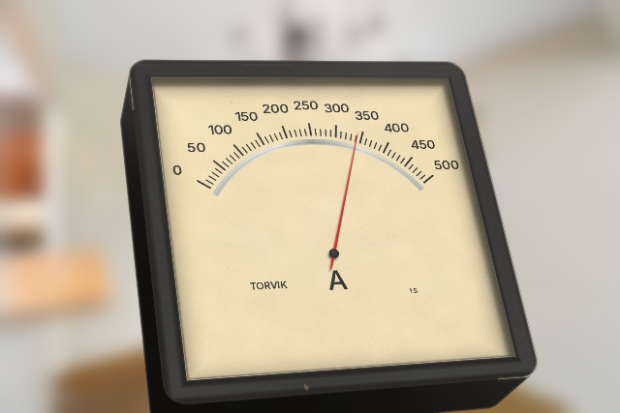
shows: 340 A
